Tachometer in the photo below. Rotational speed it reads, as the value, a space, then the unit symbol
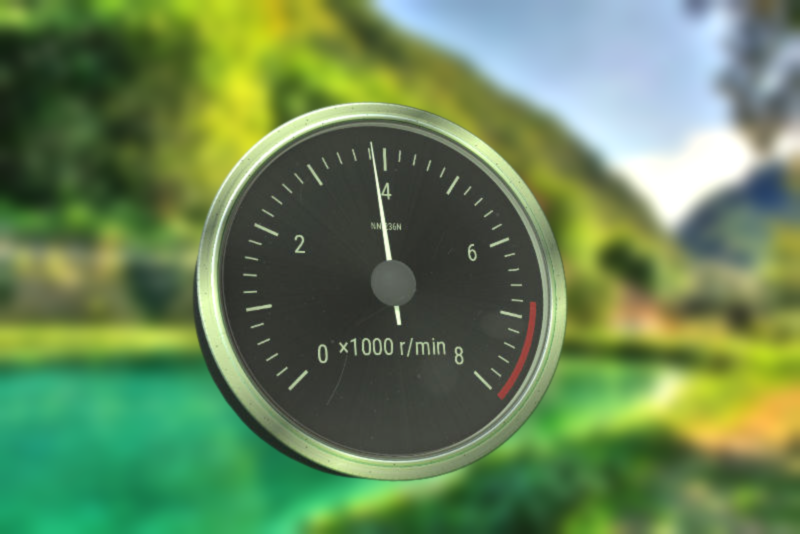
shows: 3800 rpm
